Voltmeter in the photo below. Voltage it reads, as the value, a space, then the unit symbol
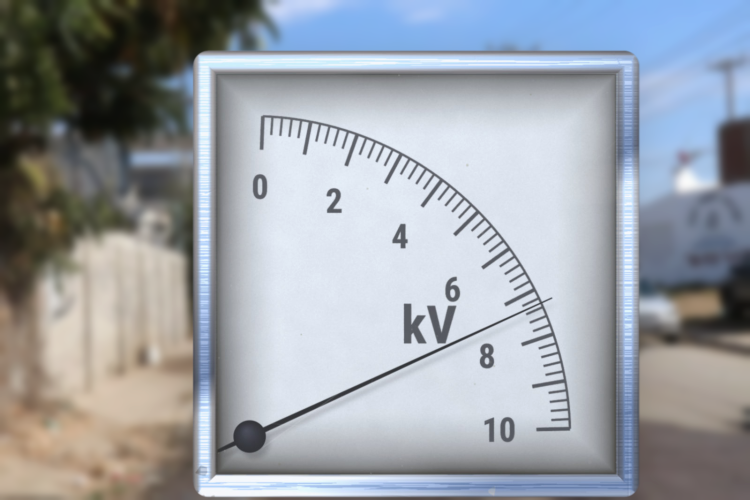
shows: 7.3 kV
